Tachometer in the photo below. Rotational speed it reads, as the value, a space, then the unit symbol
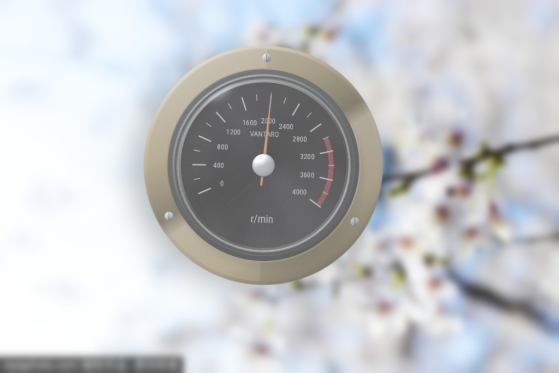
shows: 2000 rpm
